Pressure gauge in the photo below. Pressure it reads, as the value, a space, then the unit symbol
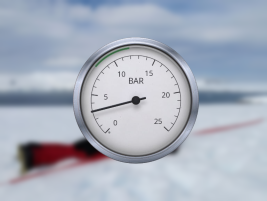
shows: 3 bar
